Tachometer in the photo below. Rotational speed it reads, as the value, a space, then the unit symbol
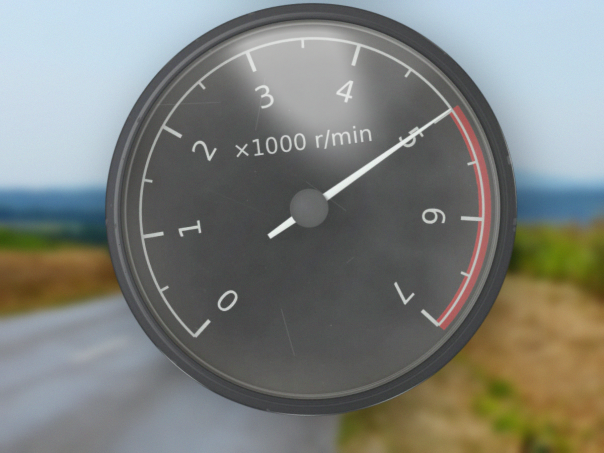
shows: 5000 rpm
